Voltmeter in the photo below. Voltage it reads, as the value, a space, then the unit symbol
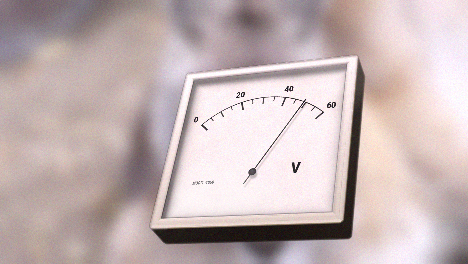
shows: 50 V
